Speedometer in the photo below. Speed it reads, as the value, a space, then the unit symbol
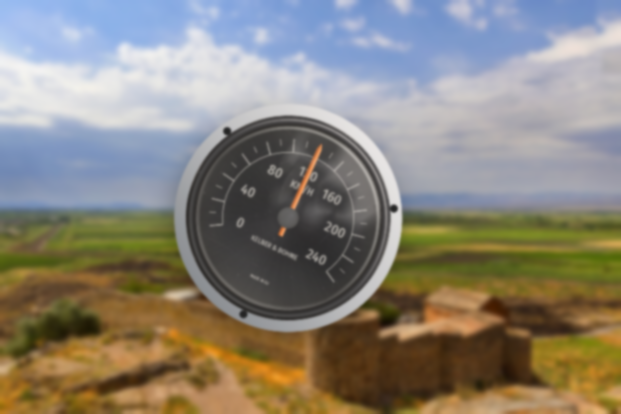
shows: 120 km/h
